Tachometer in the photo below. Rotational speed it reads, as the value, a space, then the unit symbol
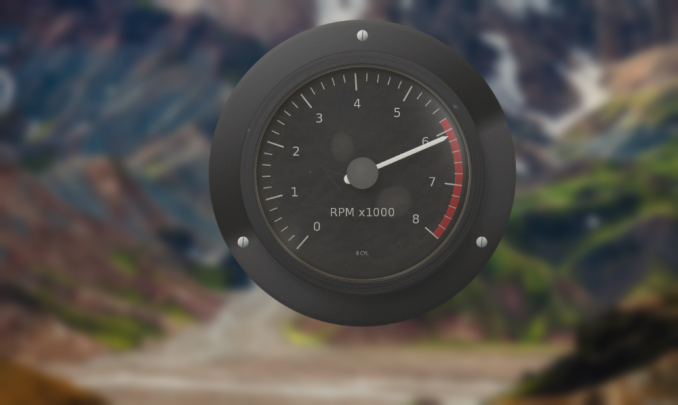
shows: 6100 rpm
